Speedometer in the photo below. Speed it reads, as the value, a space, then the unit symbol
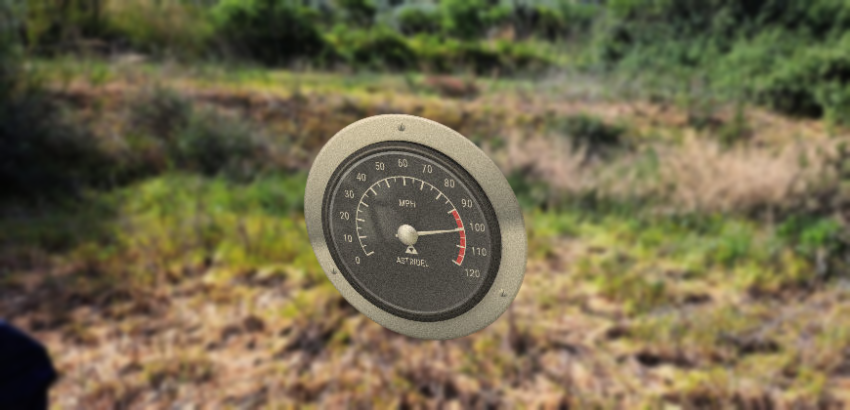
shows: 100 mph
